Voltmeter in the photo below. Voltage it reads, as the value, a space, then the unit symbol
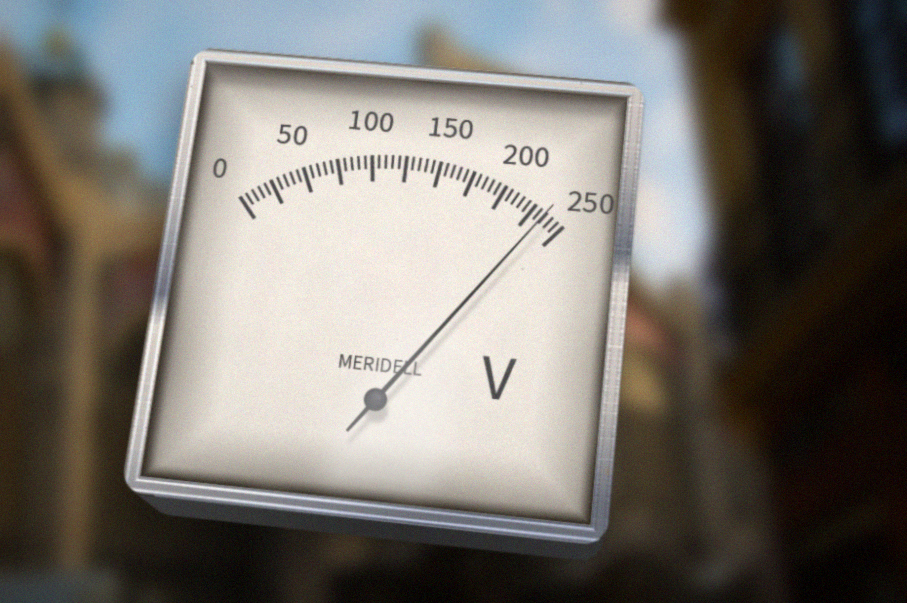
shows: 235 V
